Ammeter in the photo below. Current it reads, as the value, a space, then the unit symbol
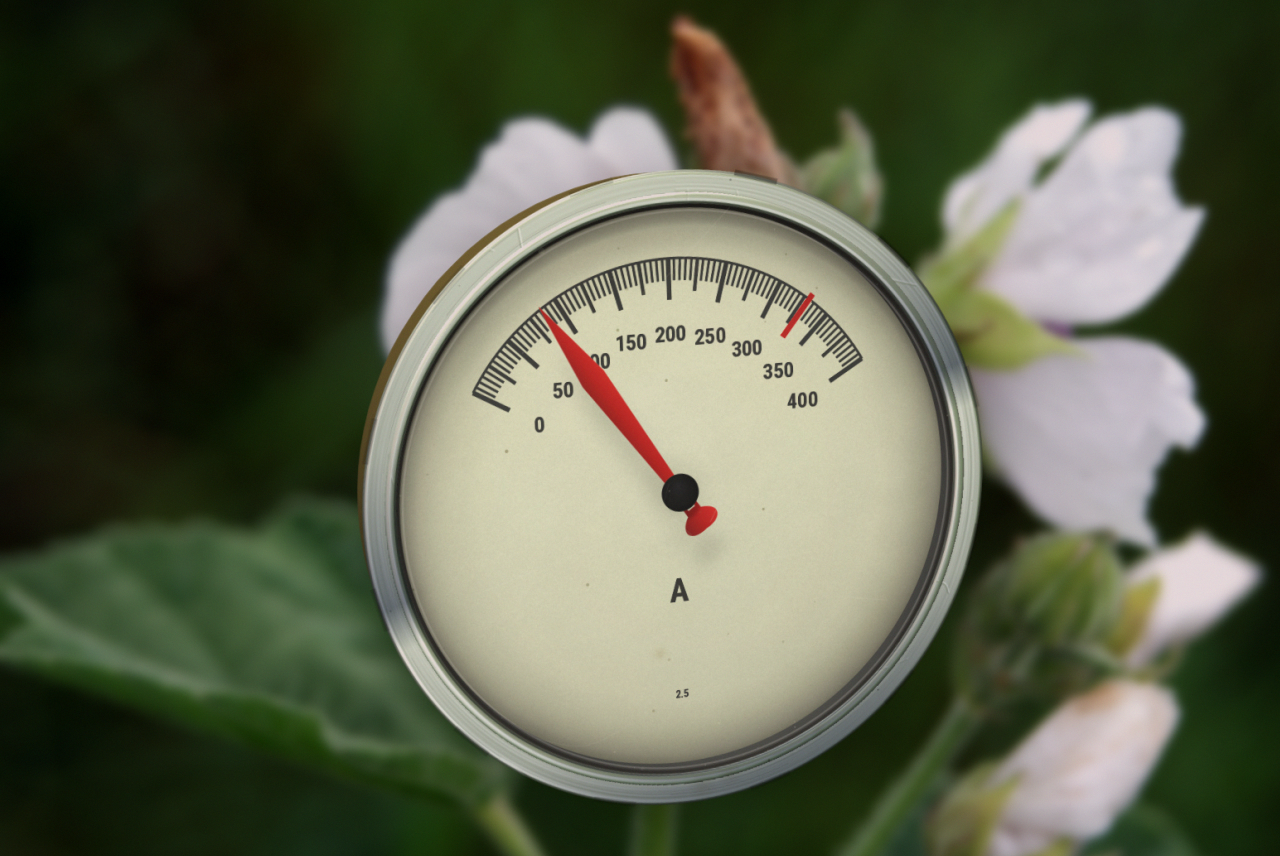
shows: 85 A
